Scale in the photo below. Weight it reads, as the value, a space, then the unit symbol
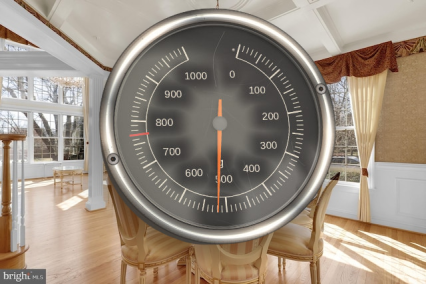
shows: 520 g
